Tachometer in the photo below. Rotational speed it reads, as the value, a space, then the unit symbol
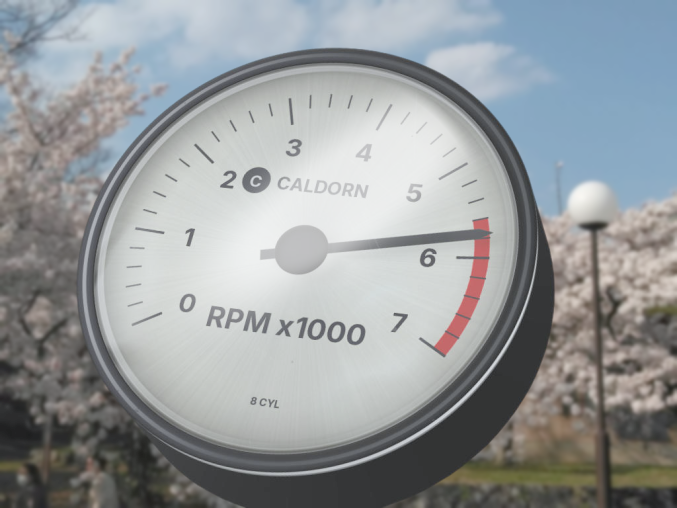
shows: 5800 rpm
